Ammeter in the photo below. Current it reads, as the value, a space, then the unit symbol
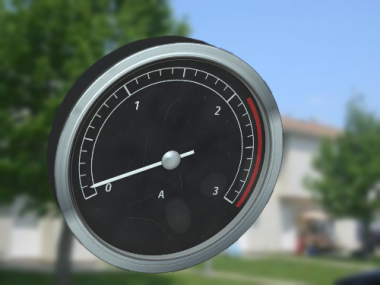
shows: 0.1 A
